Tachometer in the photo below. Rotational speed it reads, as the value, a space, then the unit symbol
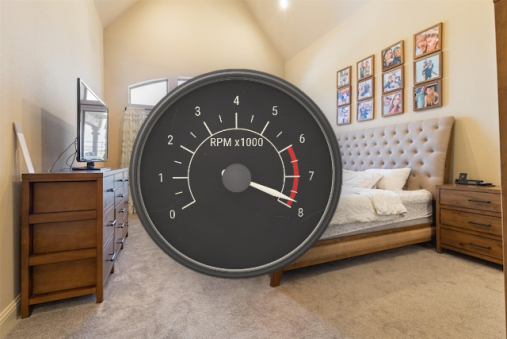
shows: 7750 rpm
